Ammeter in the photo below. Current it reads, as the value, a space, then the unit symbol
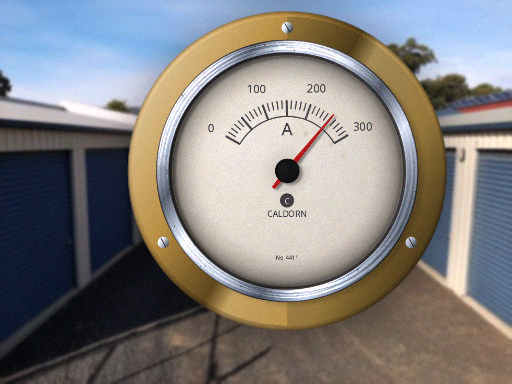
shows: 250 A
